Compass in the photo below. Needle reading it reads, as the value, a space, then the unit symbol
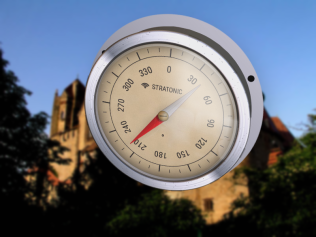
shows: 220 °
